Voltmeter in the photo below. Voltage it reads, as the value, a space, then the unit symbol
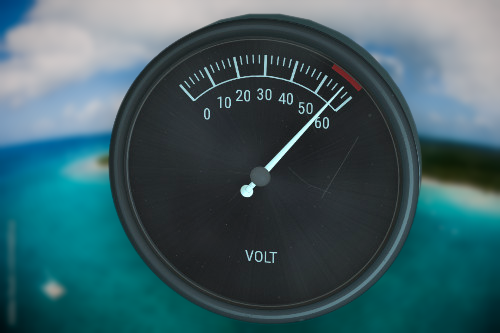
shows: 56 V
